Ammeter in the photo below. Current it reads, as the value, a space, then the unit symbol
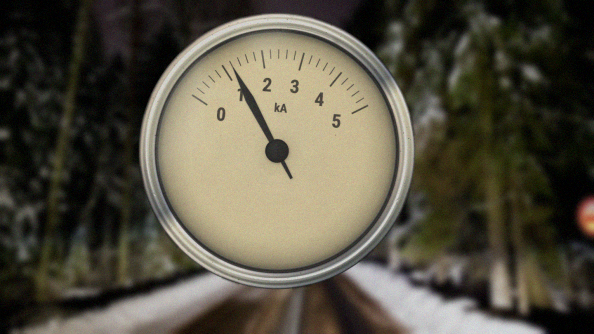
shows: 1.2 kA
